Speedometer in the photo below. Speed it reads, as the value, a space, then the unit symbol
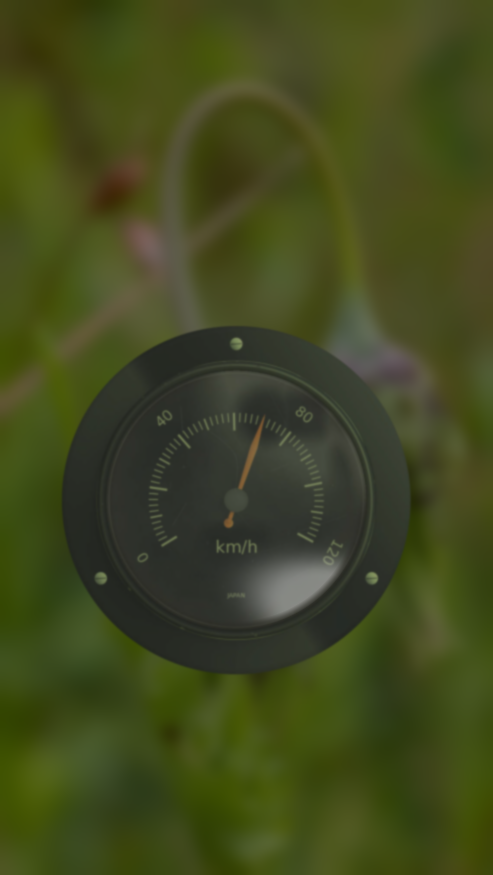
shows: 70 km/h
